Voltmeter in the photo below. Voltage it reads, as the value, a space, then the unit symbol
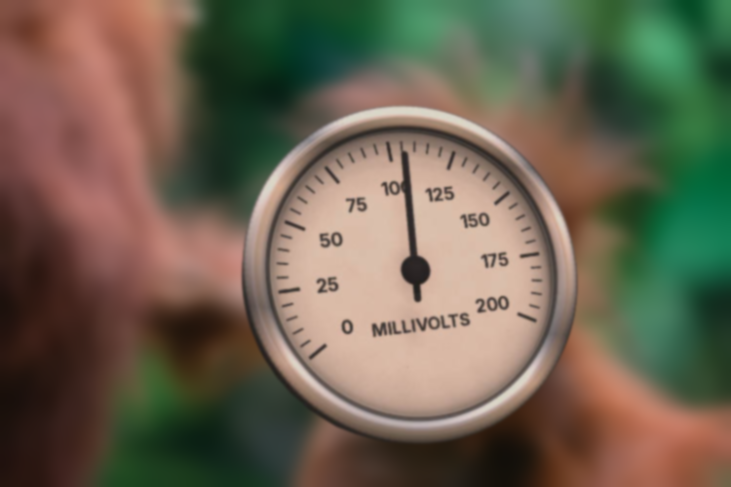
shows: 105 mV
